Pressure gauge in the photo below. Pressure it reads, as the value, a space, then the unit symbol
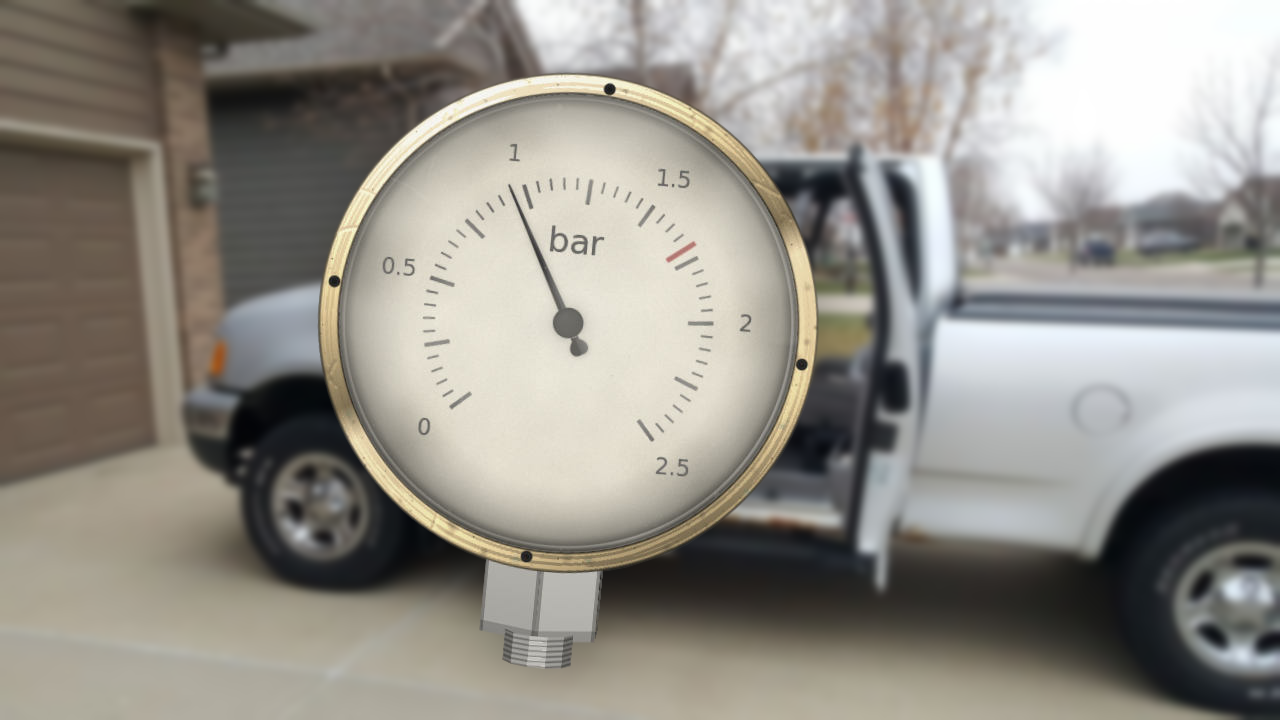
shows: 0.95 bar
